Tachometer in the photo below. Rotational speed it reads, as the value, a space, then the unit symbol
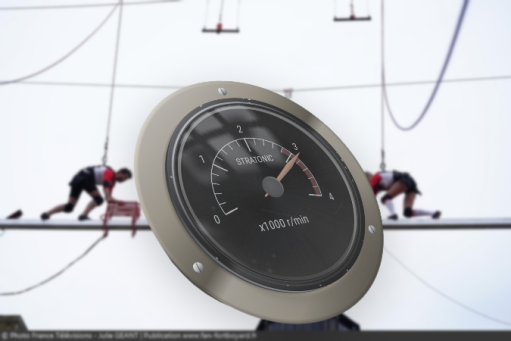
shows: 3100 rpm
